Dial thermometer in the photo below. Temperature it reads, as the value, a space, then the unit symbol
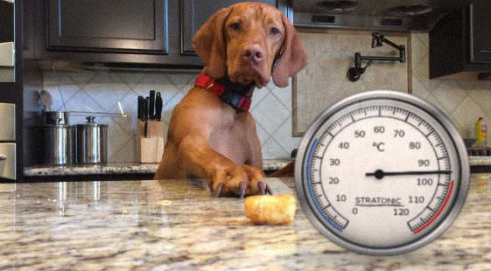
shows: 95 °C
